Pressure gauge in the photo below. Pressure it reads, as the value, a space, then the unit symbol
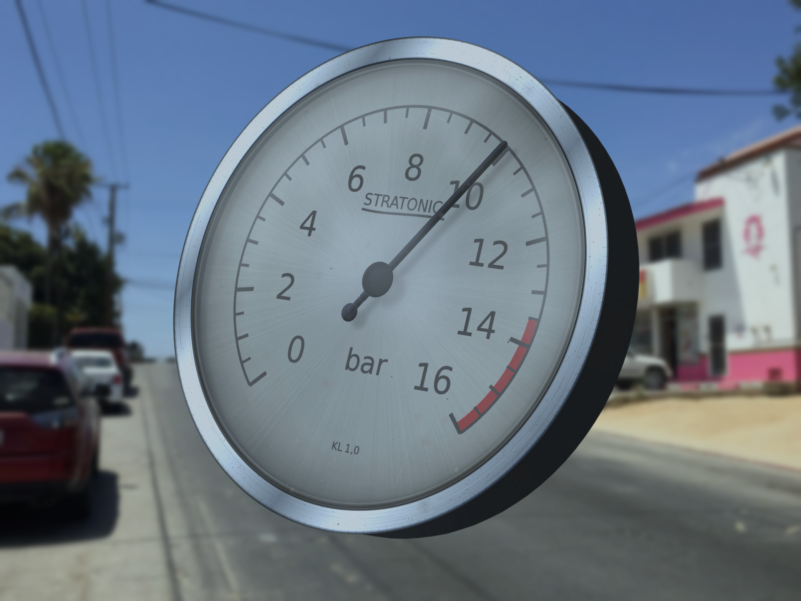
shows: 10 bar
